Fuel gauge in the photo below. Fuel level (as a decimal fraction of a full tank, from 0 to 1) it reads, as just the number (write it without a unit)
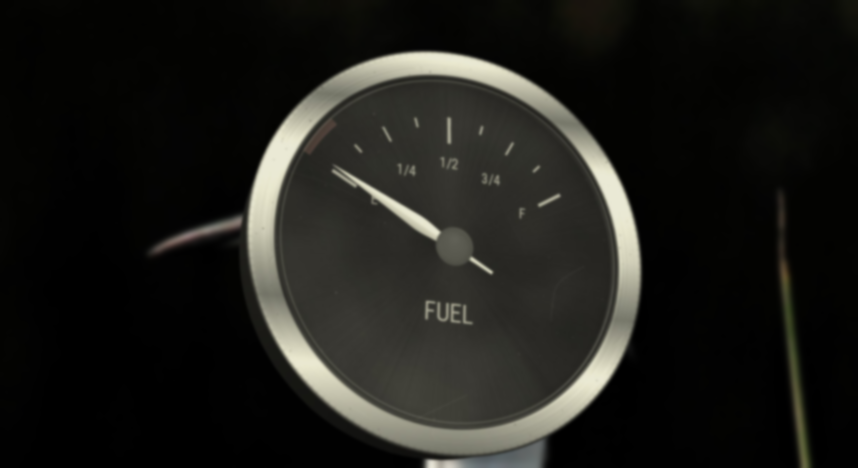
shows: 0
